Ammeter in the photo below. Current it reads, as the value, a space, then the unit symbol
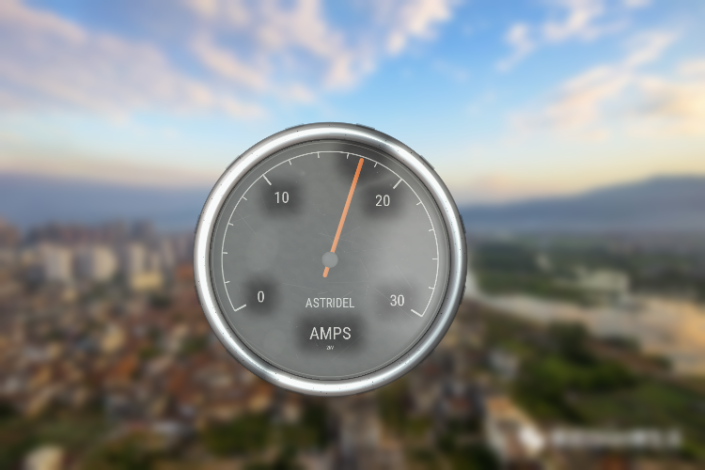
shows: 17 A
